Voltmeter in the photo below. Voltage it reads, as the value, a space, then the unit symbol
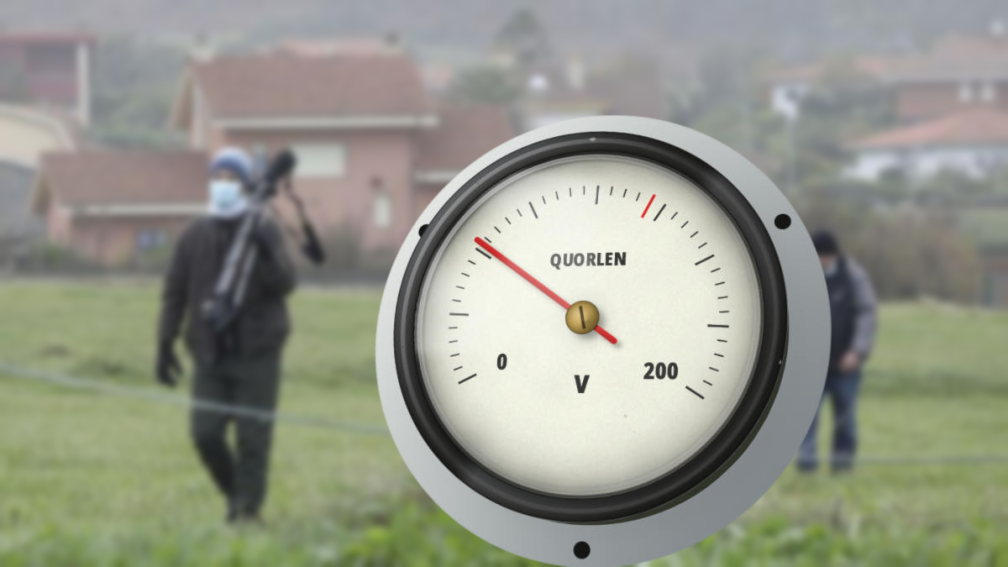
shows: 52.5 V
